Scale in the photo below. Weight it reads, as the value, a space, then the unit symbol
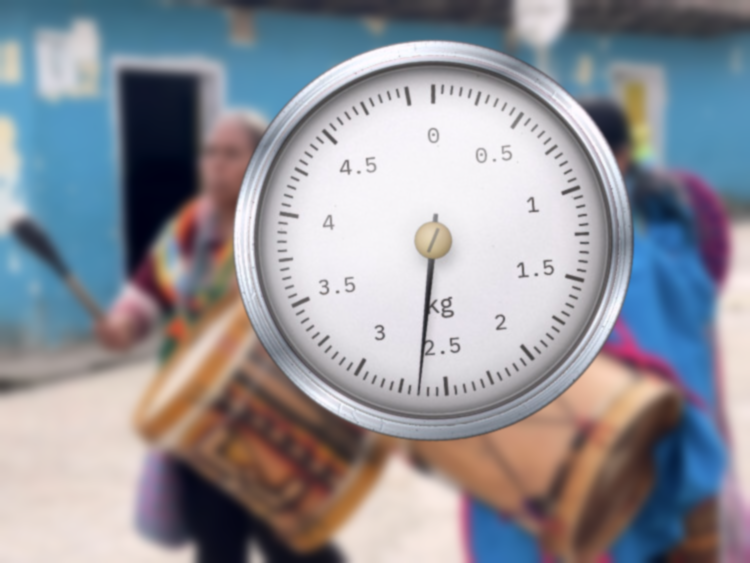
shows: 2.65 kg
